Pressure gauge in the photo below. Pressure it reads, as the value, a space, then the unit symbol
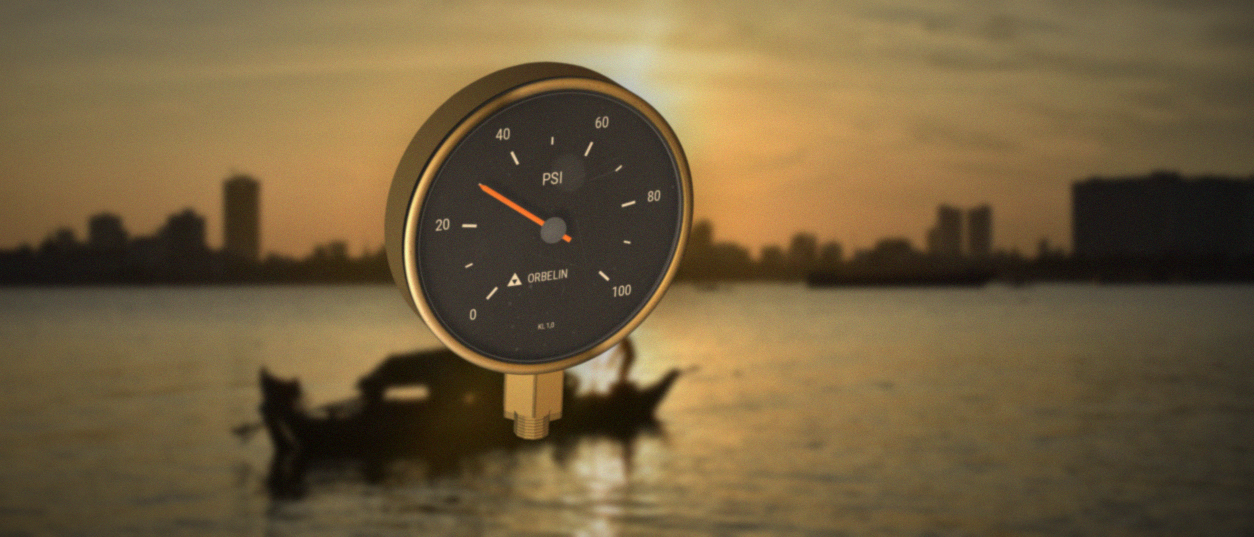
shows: 30 psi
